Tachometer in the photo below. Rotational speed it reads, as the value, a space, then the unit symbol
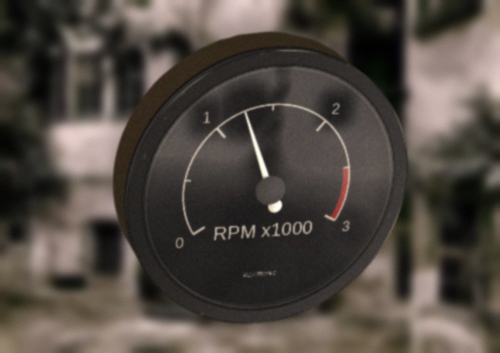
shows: 1250 rpm
